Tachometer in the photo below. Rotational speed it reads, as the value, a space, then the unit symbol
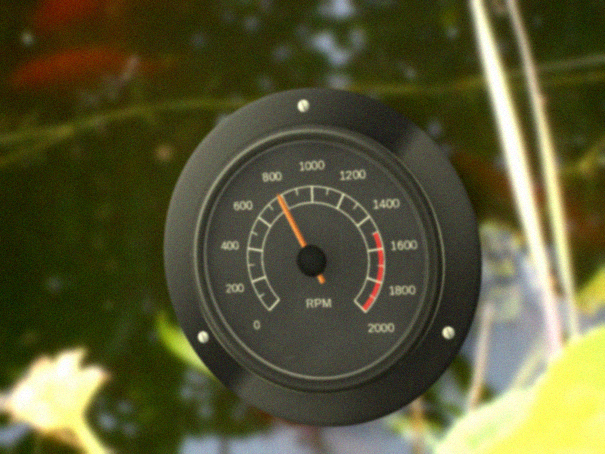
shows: 800 rpm
